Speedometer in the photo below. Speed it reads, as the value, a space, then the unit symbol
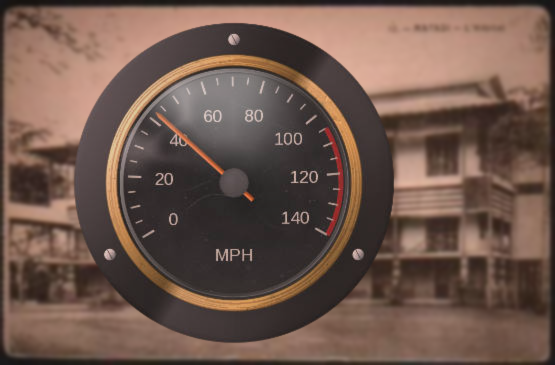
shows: 42.5 mph
